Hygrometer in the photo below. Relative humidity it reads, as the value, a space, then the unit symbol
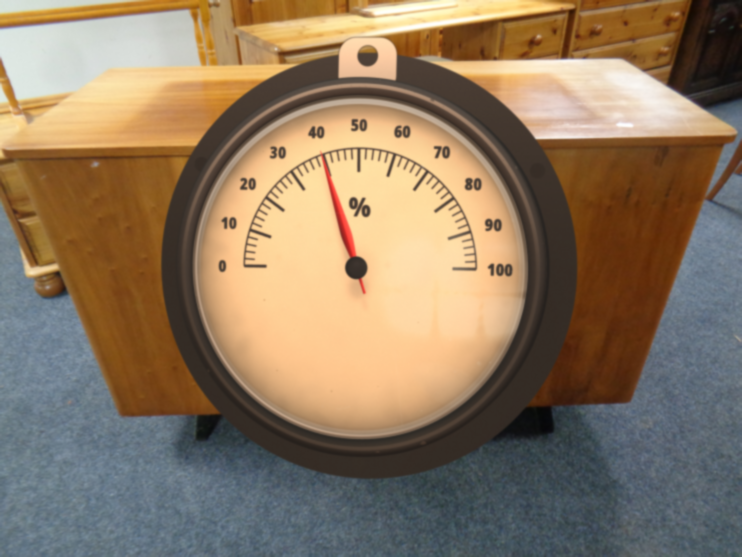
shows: 40 %
